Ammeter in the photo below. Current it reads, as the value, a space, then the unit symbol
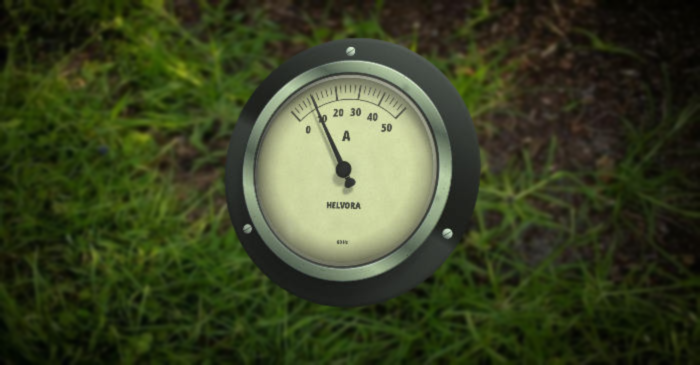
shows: 10 A
